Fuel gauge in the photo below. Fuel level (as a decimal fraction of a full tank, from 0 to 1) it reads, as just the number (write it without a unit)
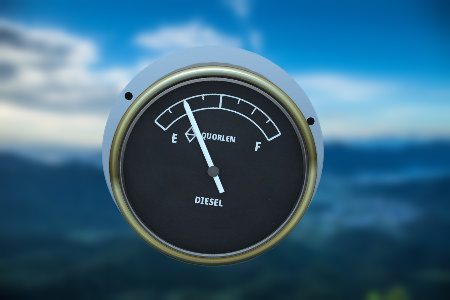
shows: 0.25
